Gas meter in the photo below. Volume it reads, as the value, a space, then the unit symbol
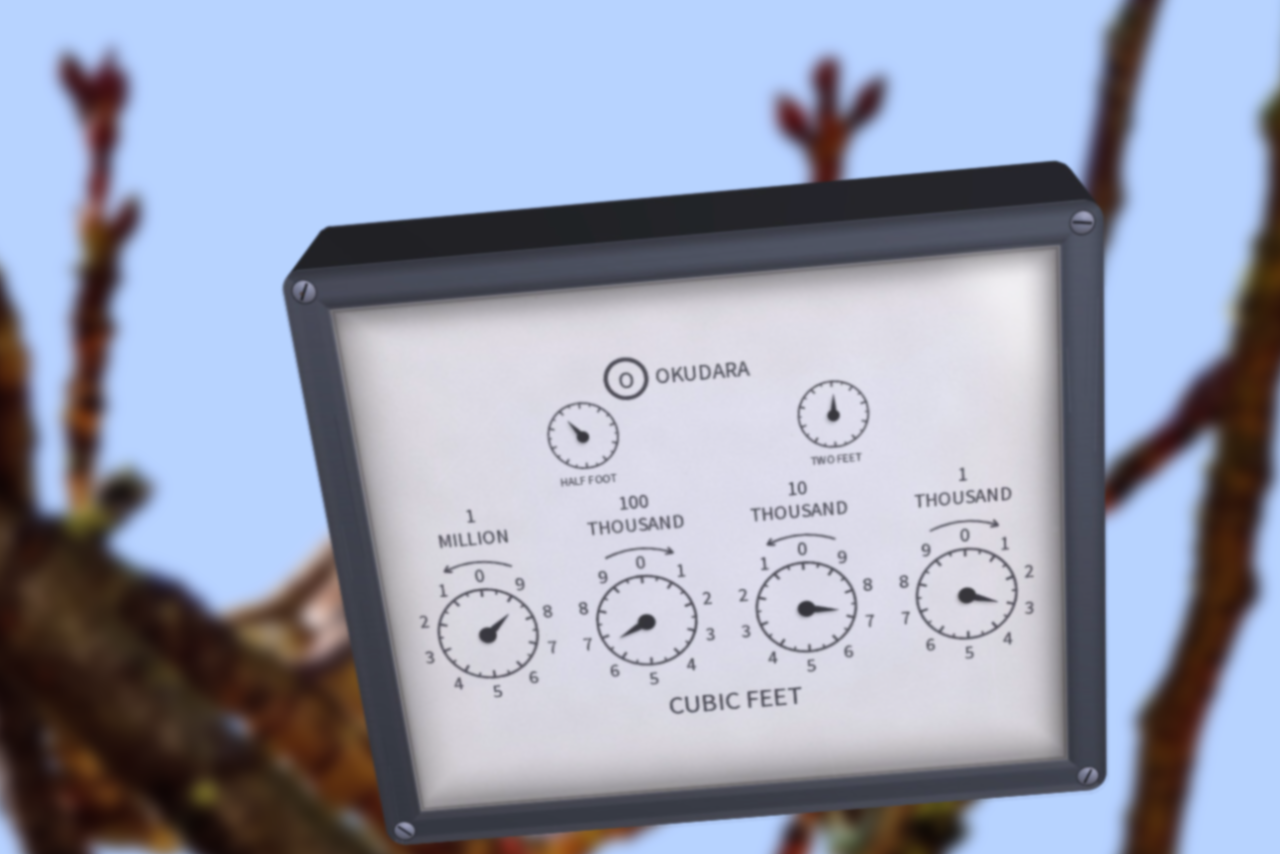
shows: 867300 ft³
